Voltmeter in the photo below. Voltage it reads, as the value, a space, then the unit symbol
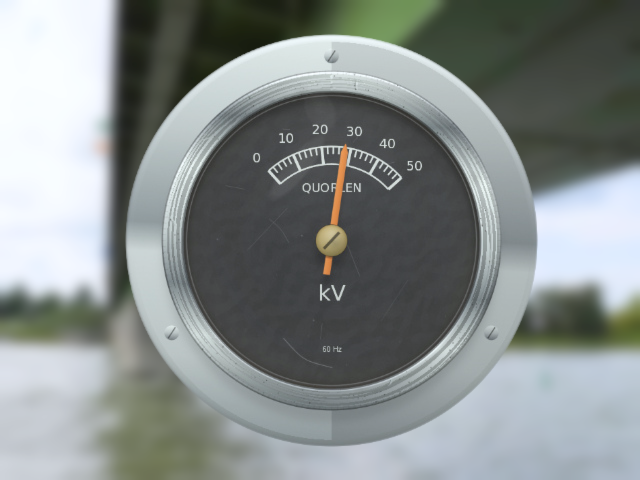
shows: 28 kV
